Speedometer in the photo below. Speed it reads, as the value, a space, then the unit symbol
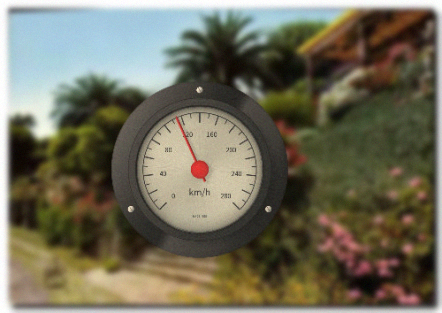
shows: 115 km/h
